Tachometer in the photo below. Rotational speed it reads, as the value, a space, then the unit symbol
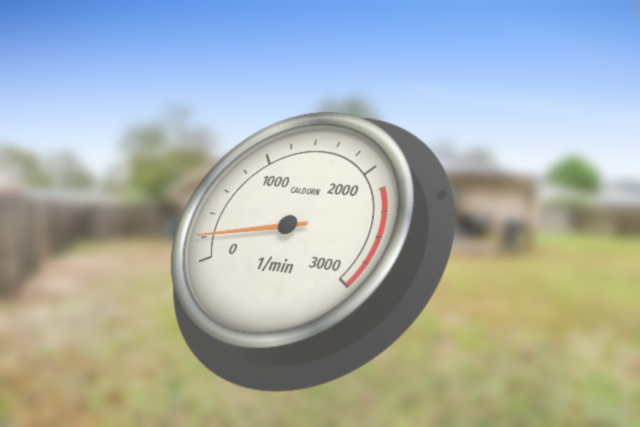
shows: 200 rpm
